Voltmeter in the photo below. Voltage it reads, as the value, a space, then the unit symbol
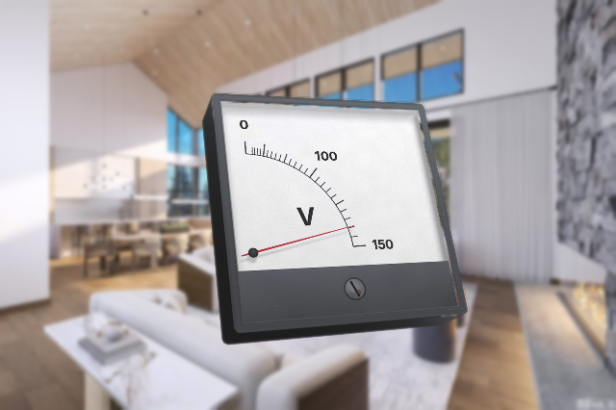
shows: 140 V
